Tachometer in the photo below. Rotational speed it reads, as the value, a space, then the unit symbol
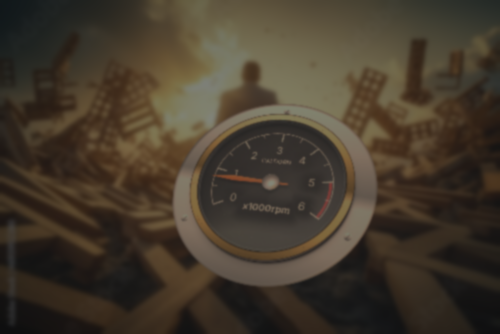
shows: 750 rpm
